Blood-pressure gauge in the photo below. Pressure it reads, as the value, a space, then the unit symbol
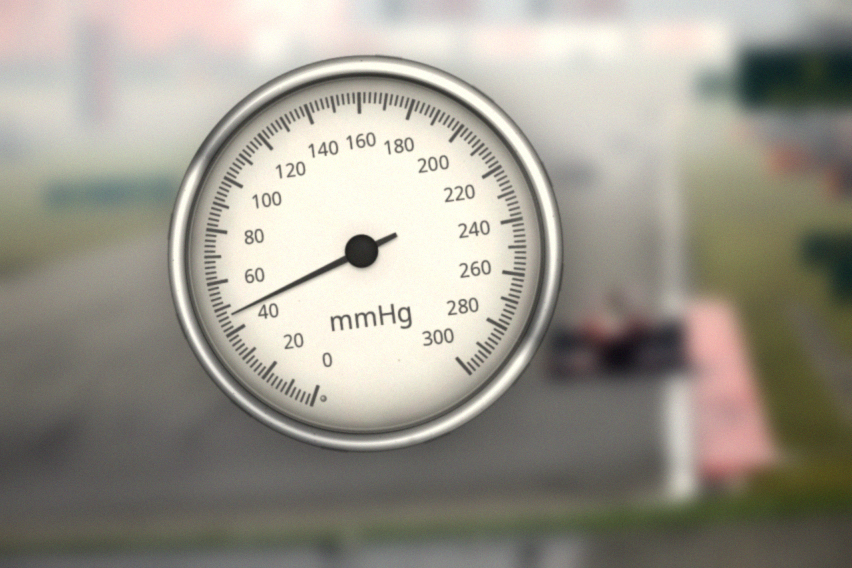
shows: 46 mmHg
